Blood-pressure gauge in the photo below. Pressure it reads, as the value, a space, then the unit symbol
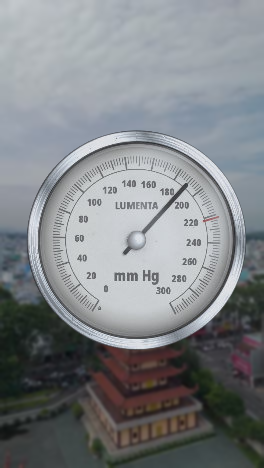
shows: 190 mmHg
